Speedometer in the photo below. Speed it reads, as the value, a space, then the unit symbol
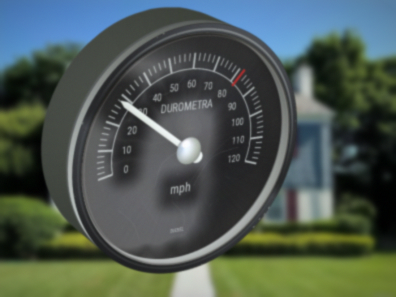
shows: 28 mph
